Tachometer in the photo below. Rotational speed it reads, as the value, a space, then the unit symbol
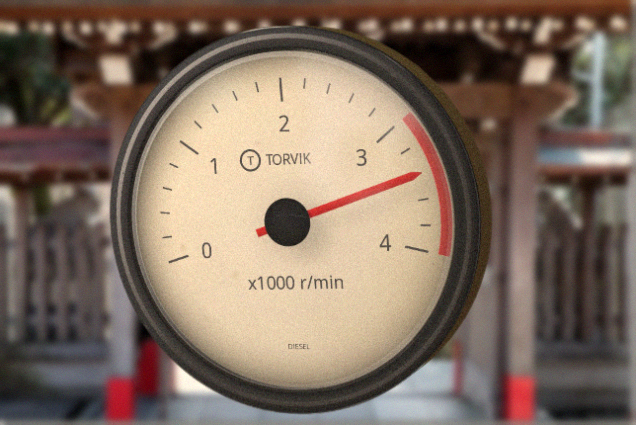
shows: 3400 rpm
